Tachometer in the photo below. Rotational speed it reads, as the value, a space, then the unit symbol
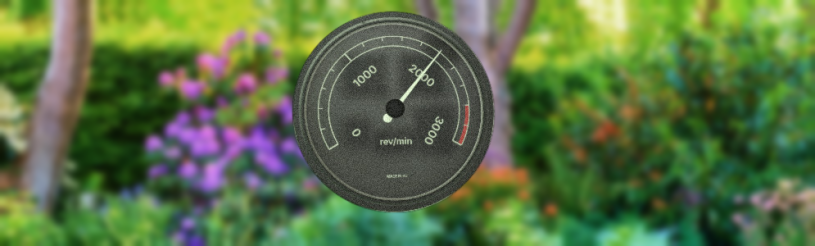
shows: 2000 rpm
